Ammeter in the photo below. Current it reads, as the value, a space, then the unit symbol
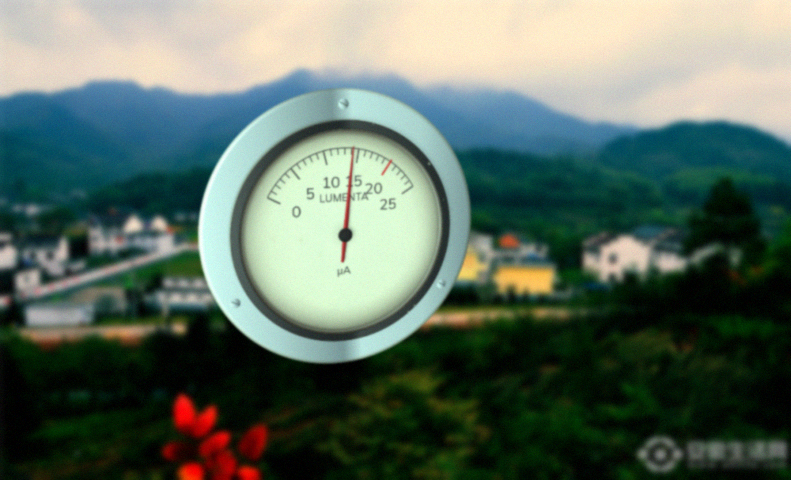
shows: 14 µA
